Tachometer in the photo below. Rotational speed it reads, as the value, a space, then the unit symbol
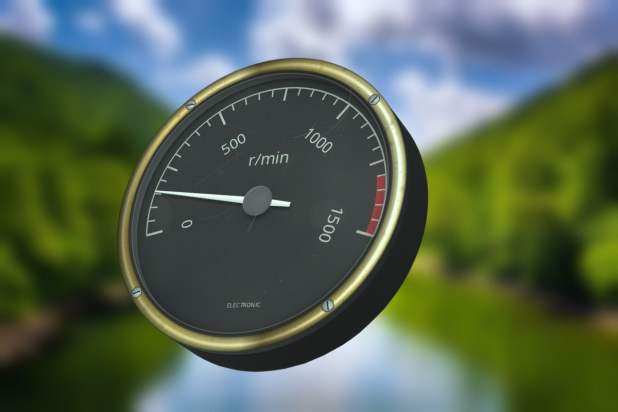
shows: 150 rpm
